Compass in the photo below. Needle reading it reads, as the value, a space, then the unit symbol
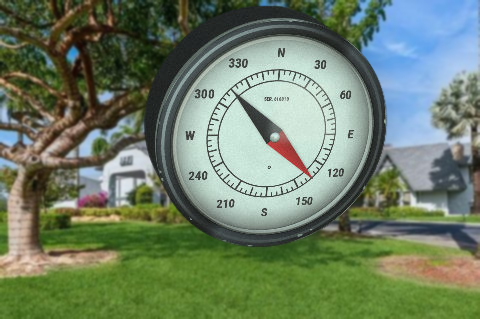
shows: 135 °
